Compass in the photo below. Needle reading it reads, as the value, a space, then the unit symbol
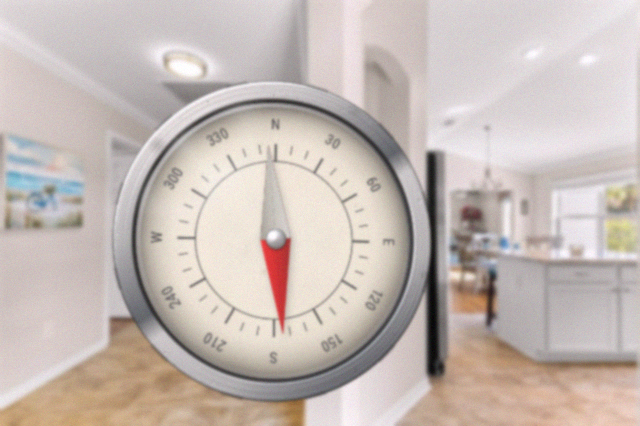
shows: 175 °
